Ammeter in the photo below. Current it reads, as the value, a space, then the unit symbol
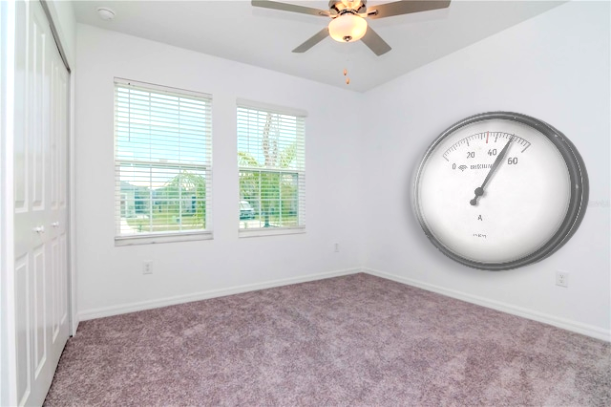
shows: 50 A
